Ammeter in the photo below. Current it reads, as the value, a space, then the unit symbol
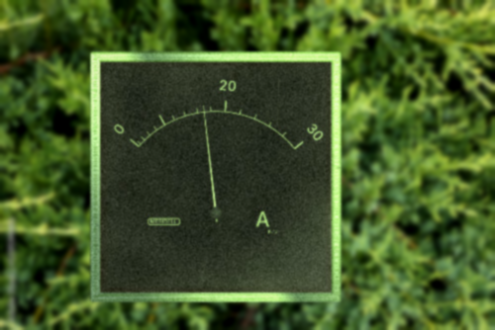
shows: 17 A
